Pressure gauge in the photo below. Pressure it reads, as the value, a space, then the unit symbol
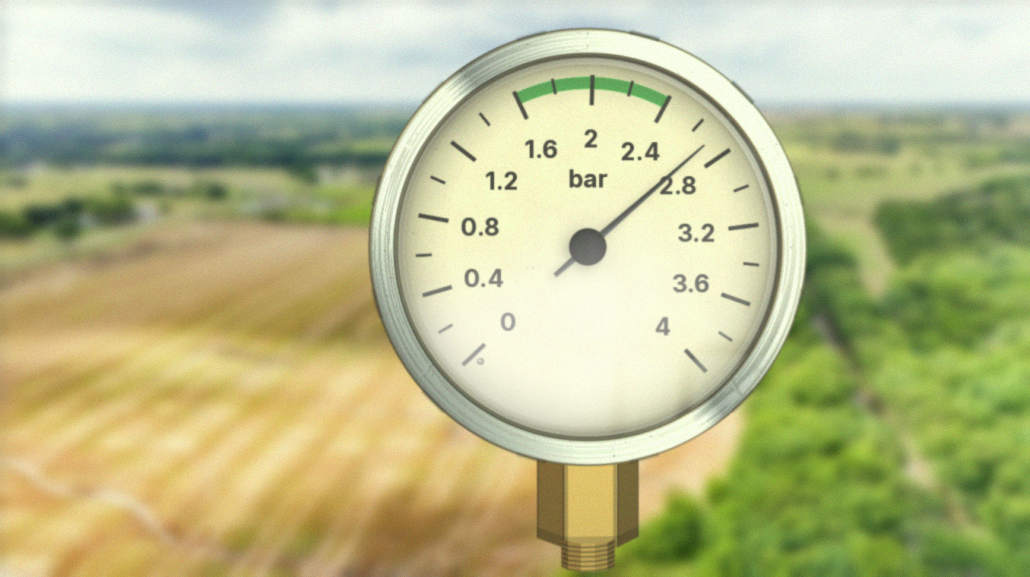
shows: 2.7 bar
